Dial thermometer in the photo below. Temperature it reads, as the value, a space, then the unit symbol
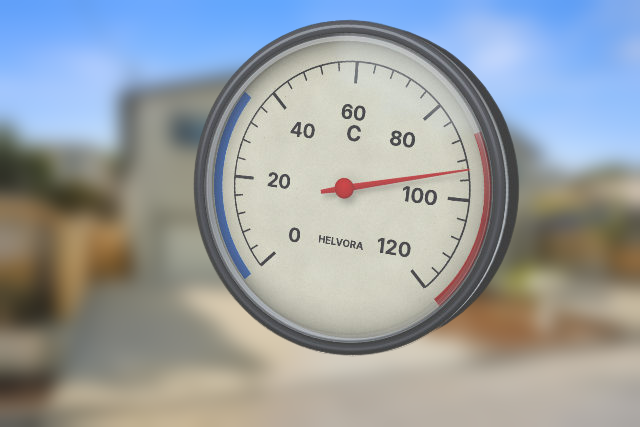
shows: 94 °C
